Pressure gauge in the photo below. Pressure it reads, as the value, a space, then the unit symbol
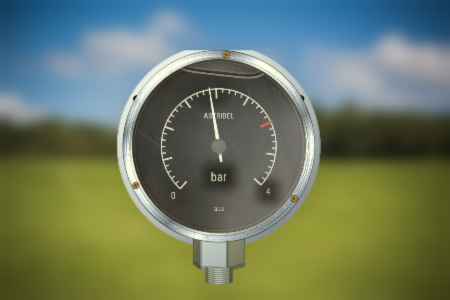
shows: 1.9 bar
